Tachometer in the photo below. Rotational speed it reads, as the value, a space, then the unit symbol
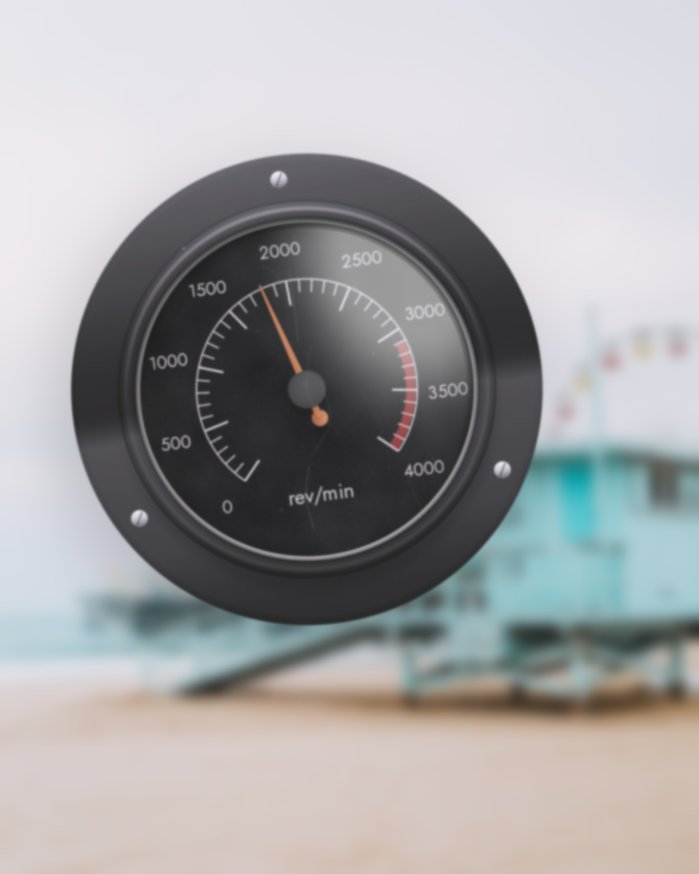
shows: 1800 rpm
